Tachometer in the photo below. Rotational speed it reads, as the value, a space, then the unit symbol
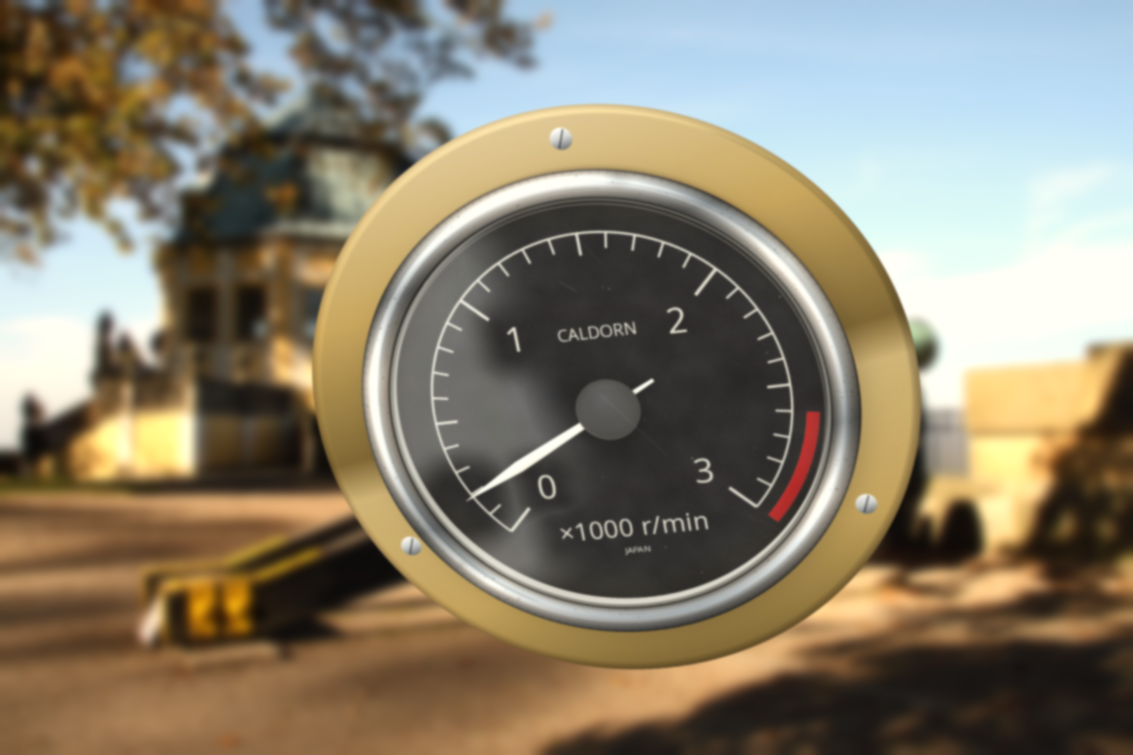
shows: 200 rpm
